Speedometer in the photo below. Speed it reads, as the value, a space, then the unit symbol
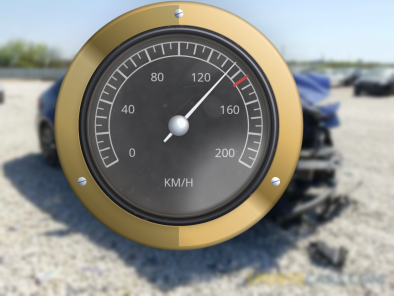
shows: 135 km/h
